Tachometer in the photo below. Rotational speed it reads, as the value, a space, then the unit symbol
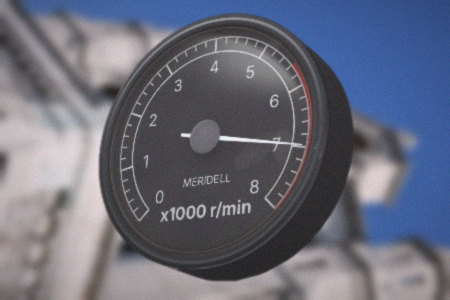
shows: 7000 rpm
